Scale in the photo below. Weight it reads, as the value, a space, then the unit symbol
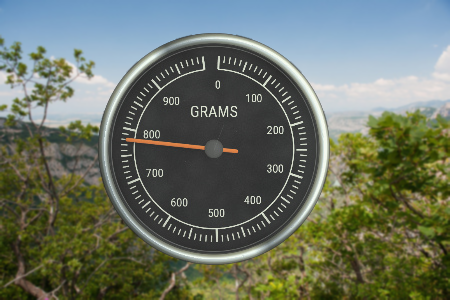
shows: 780 g
